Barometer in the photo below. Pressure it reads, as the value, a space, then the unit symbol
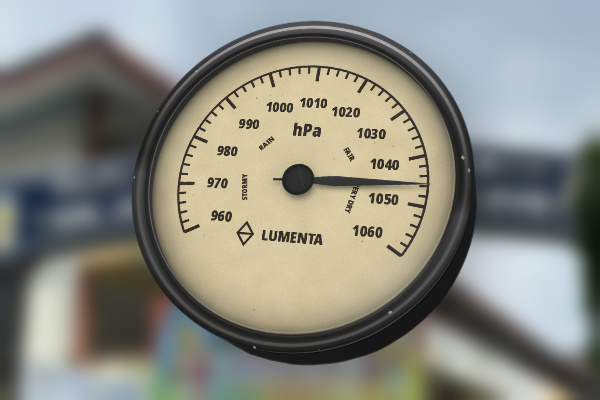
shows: 1046 hPa
